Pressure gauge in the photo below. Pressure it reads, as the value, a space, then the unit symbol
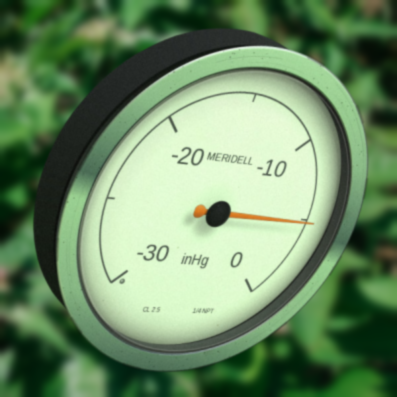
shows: -5 inHg
